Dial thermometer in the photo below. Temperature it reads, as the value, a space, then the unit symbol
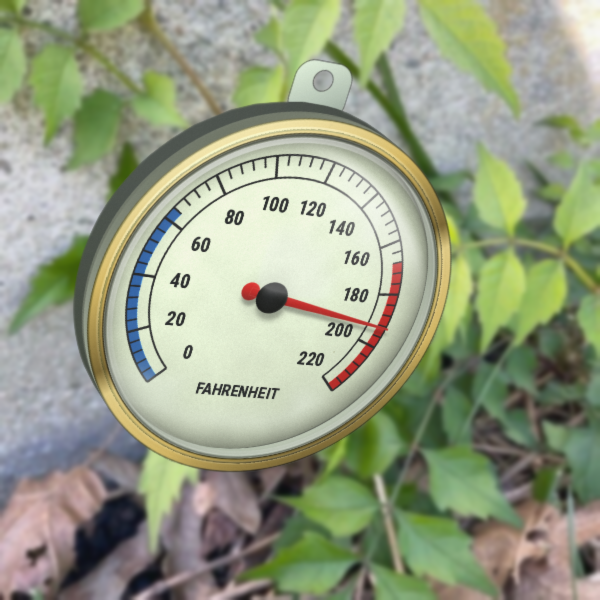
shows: 192 °F
